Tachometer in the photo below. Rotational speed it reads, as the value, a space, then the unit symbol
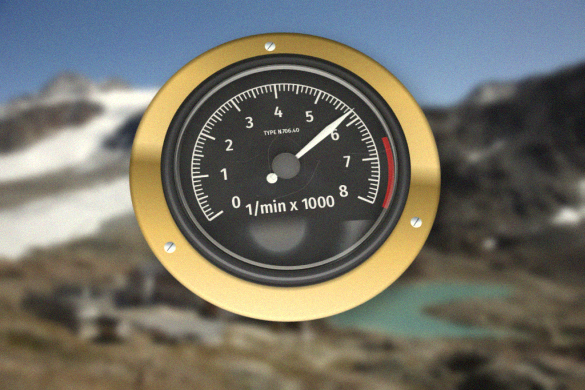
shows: 5800 rpm
